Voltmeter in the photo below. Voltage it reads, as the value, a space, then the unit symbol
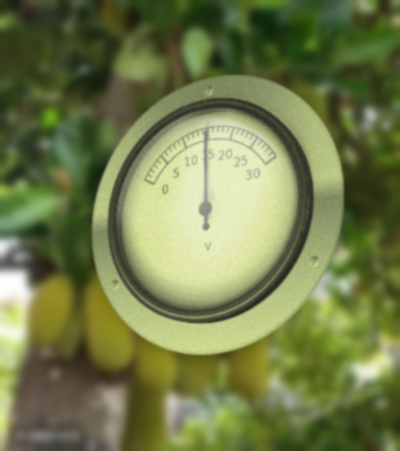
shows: 15 V
